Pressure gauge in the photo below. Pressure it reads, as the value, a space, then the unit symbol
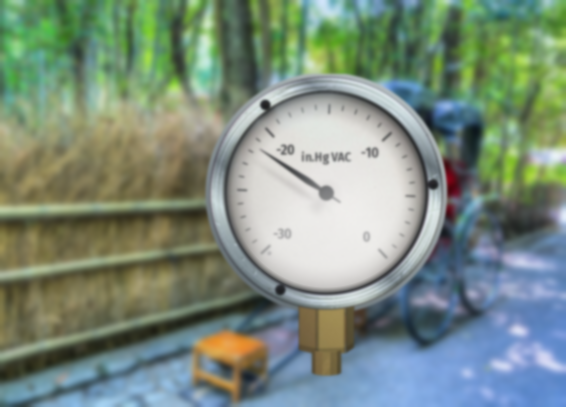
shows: -21.5 inHg
